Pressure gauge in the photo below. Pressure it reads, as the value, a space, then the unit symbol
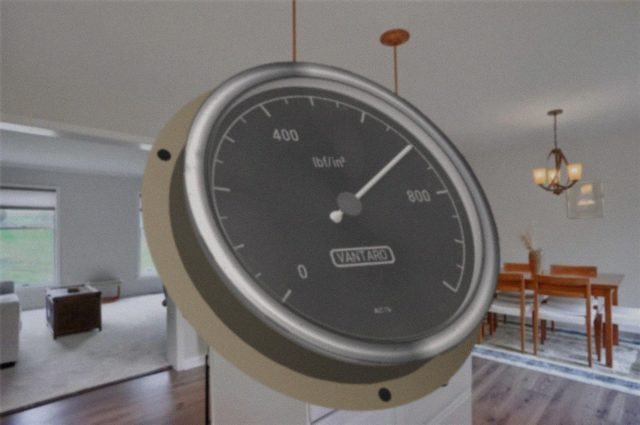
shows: 700 psi
